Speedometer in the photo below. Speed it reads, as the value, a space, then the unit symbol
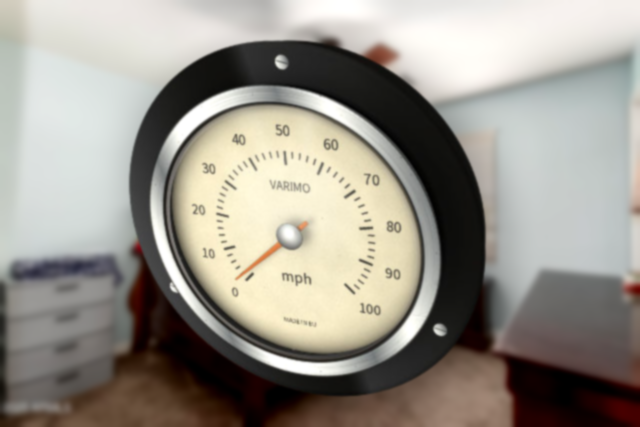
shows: 2 mph
